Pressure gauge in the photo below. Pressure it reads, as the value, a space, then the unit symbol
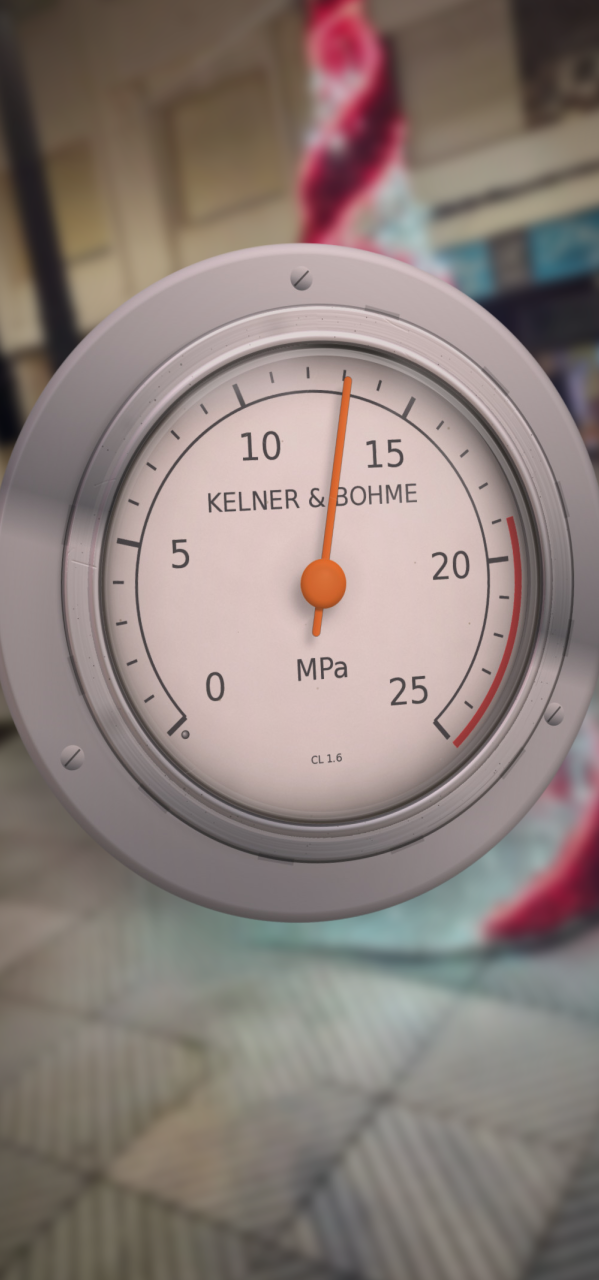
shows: 13 MPa
